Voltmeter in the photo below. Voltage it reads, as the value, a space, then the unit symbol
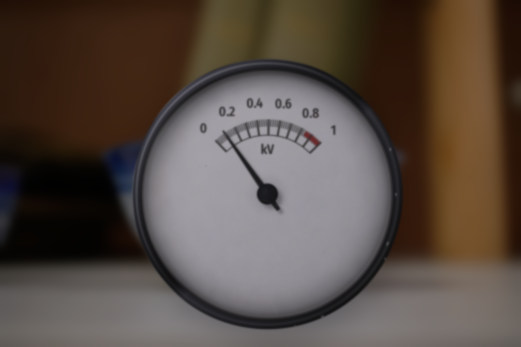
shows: 0.1 kV
